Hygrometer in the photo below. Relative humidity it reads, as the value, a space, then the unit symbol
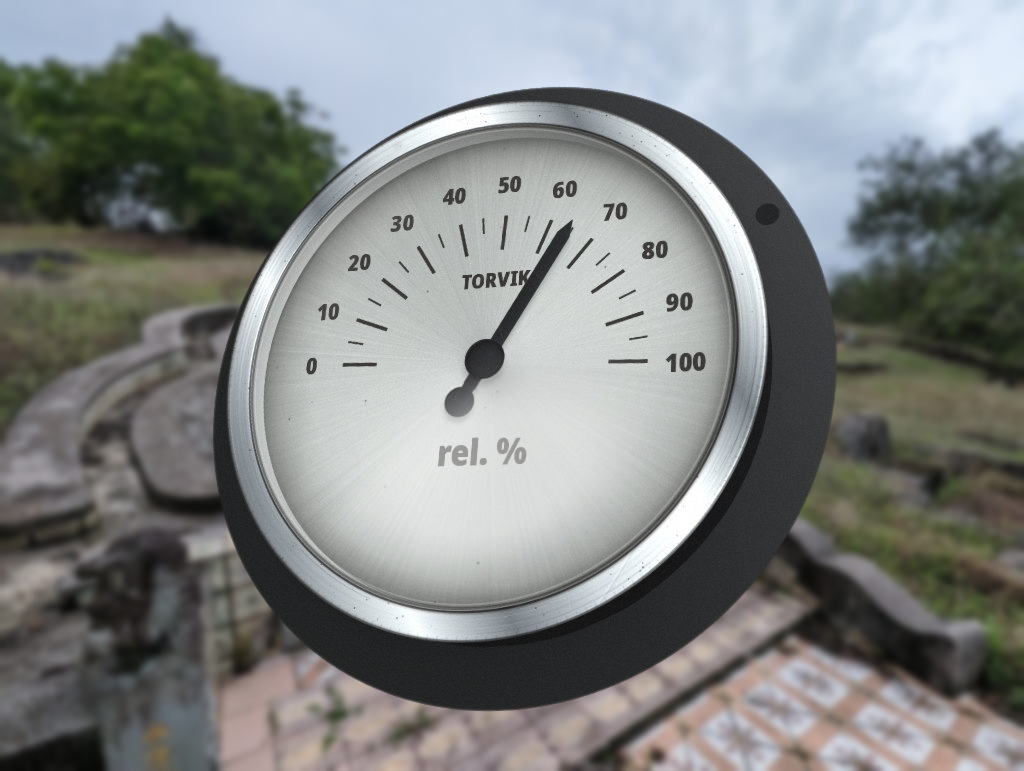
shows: 65 %
